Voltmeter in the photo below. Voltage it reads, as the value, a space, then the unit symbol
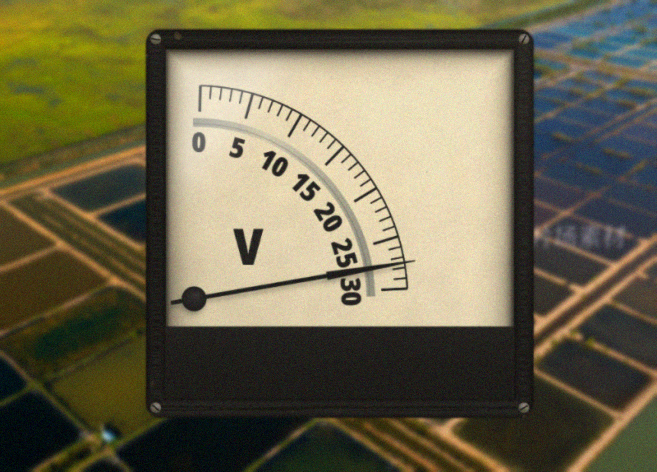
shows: 27.5 V
